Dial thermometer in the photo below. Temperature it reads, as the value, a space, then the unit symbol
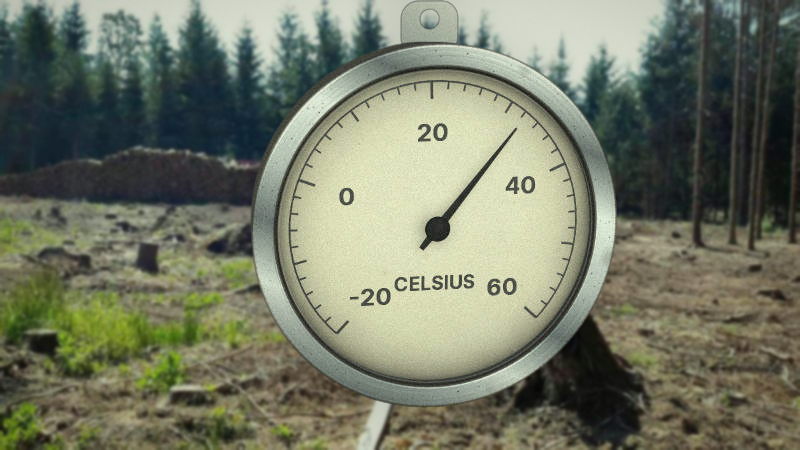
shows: 32 °C
